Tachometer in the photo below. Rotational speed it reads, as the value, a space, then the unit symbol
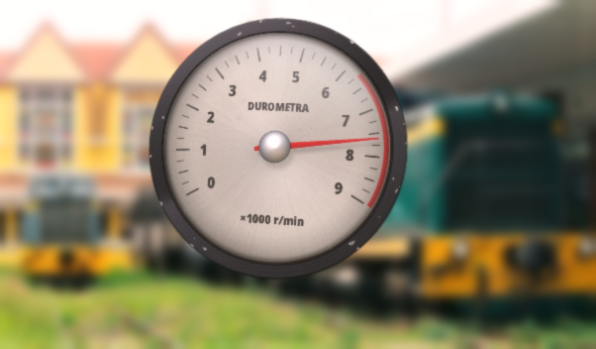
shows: 7625 rpm
